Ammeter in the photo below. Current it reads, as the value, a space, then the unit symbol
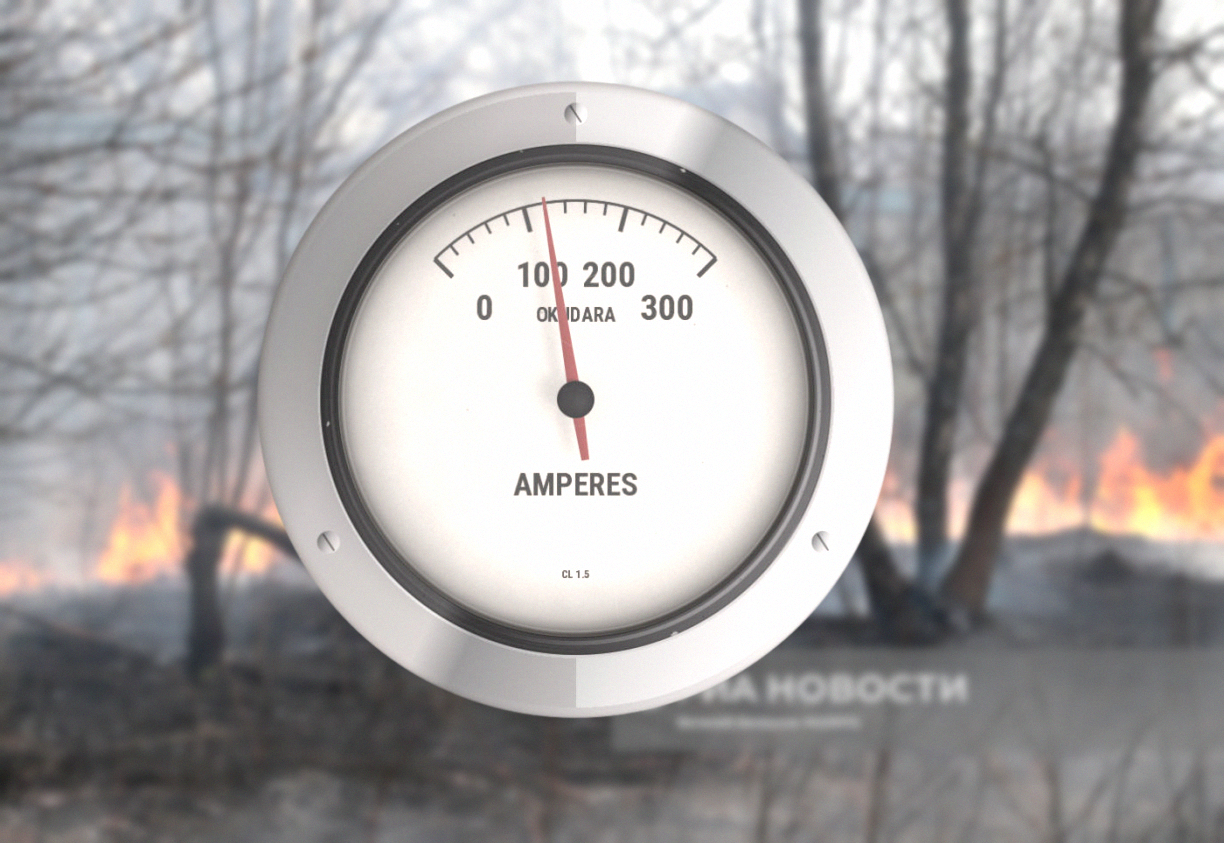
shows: 120 A
